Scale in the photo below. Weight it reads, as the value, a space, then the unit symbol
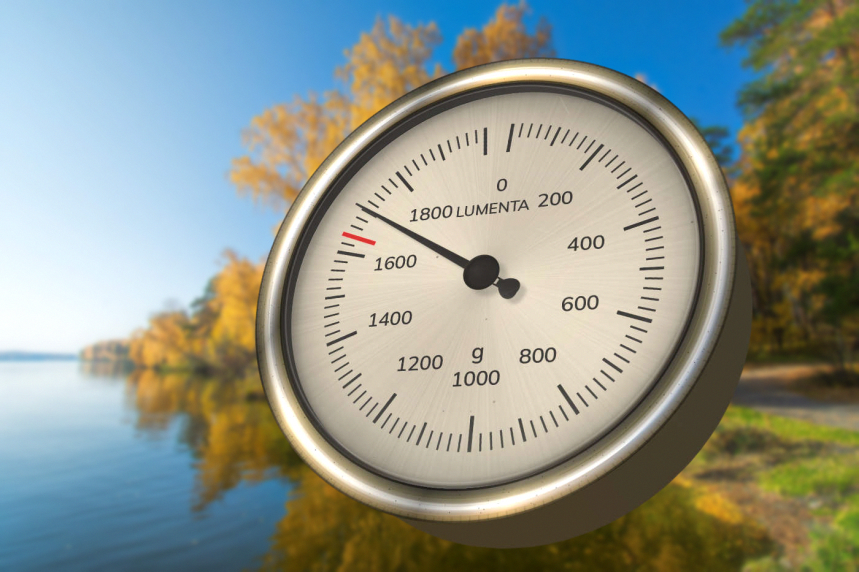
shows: 1700 g
